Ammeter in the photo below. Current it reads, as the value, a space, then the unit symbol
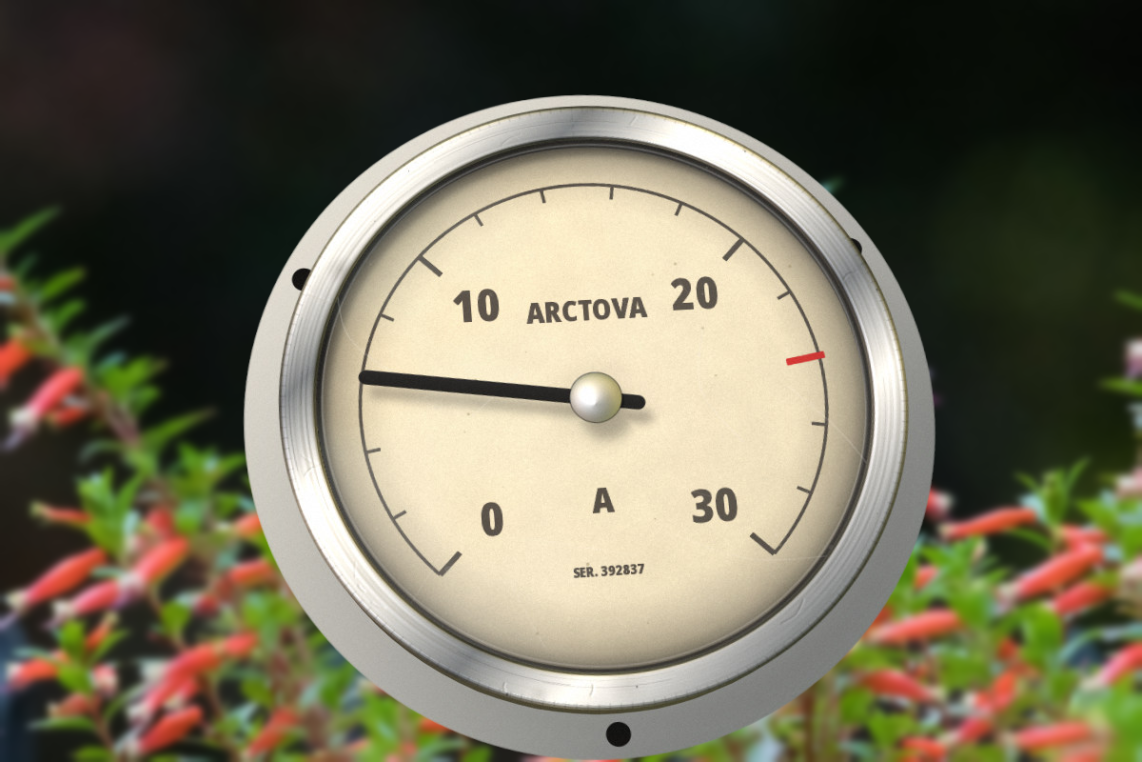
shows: 6 A
